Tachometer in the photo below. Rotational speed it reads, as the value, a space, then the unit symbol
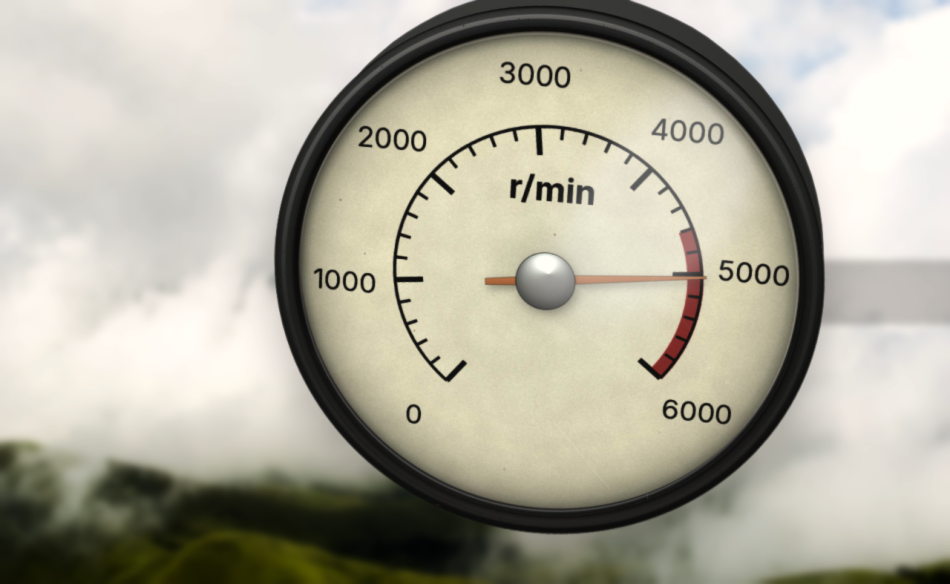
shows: 5000 rpm
